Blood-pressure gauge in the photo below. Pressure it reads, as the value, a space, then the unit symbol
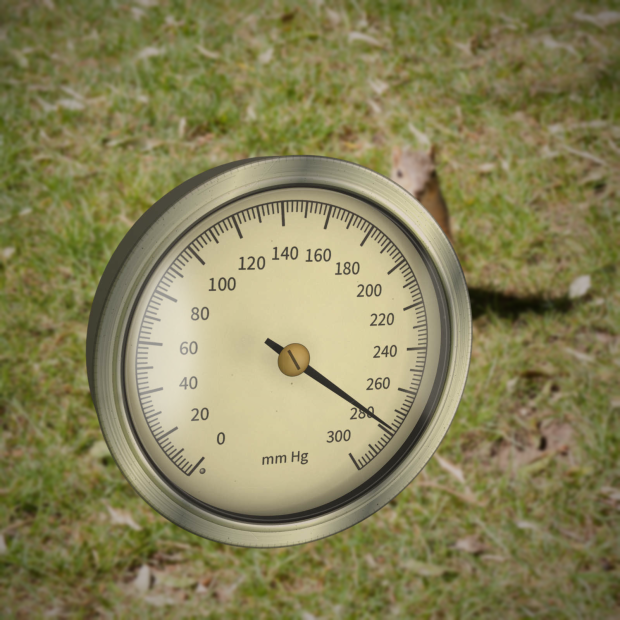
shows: 278 mmHg
